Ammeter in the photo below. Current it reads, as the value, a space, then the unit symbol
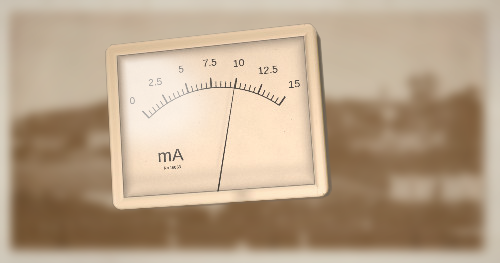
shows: 10 mA
